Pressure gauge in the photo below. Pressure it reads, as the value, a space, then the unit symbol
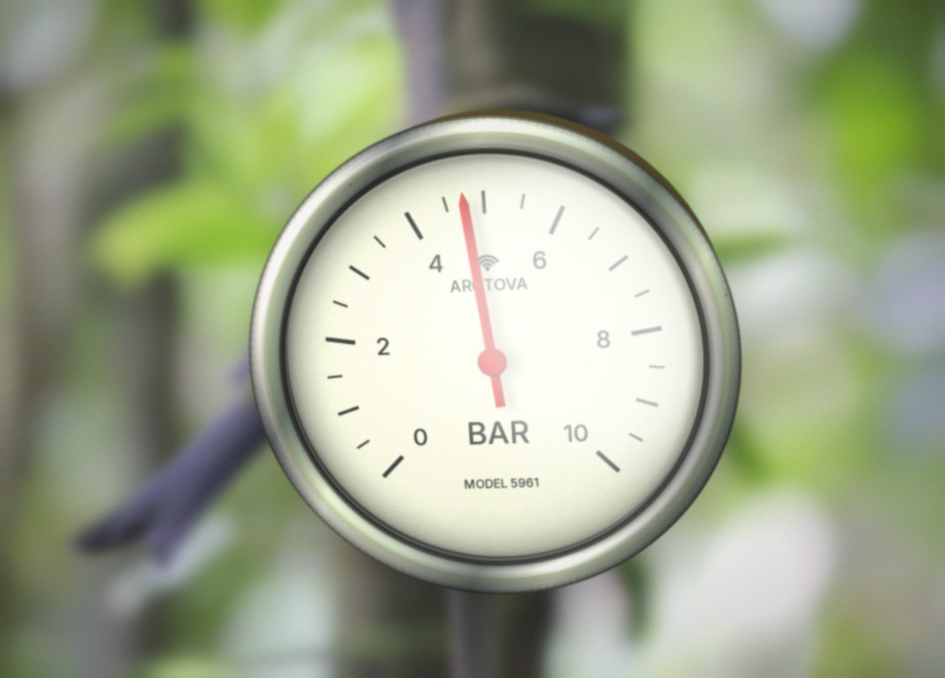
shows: 4.75 bar
